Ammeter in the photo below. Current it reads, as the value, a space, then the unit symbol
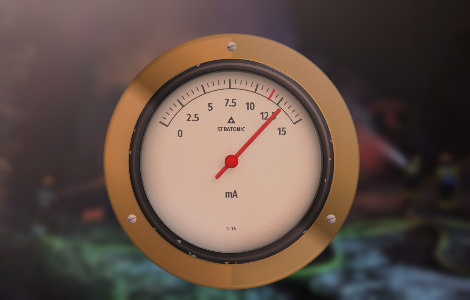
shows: 13 mA
